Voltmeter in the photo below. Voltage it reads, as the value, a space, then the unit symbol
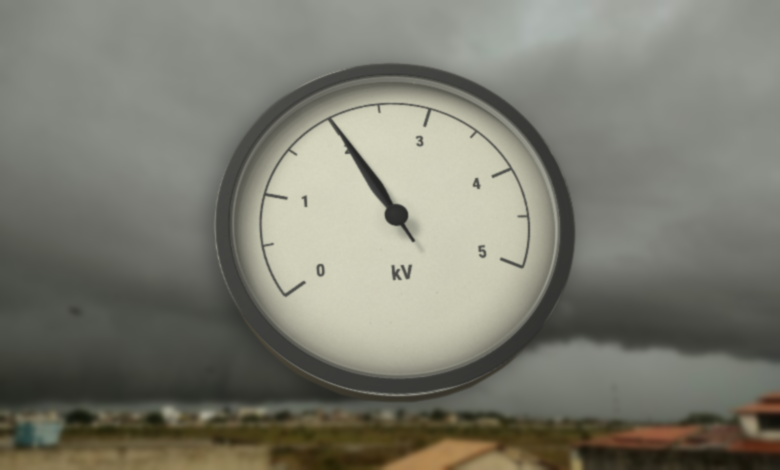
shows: 2 kV
